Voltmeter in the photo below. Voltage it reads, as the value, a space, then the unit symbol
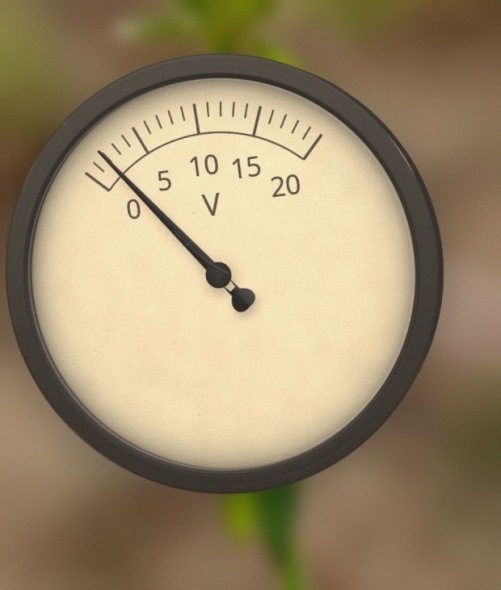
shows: 2 V
